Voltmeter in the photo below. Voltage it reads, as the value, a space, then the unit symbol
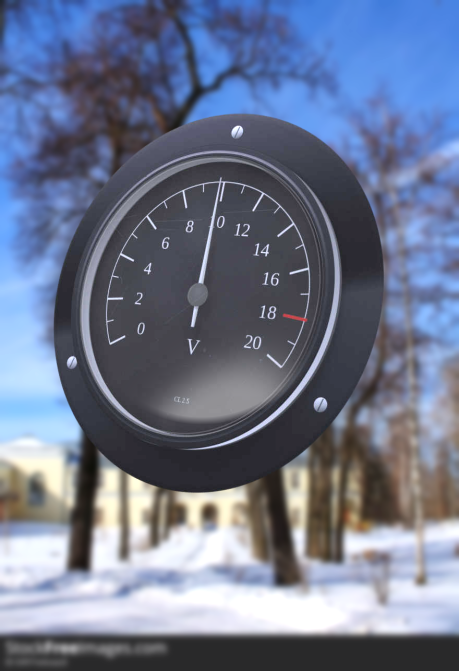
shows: 10 V
